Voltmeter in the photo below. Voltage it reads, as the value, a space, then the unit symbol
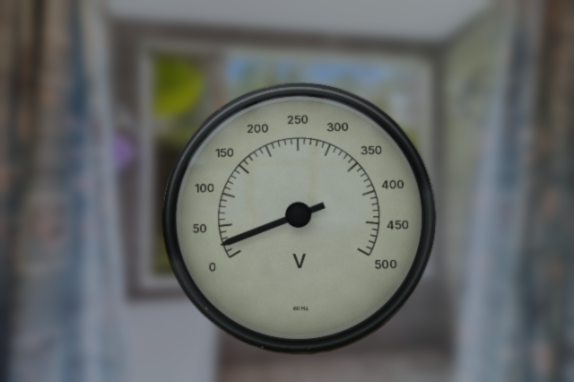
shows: 20 V
